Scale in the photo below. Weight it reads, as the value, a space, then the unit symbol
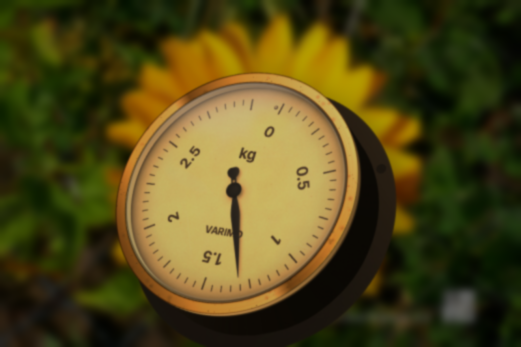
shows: 1.3 kg
